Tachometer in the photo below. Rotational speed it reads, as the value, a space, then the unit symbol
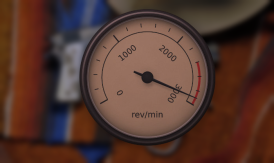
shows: 2900 rpm
